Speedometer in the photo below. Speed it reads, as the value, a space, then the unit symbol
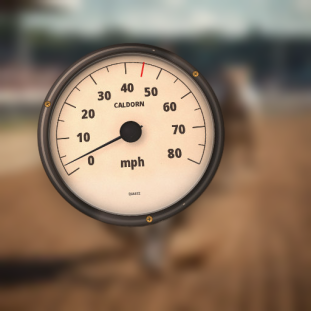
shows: 2.5 mph
